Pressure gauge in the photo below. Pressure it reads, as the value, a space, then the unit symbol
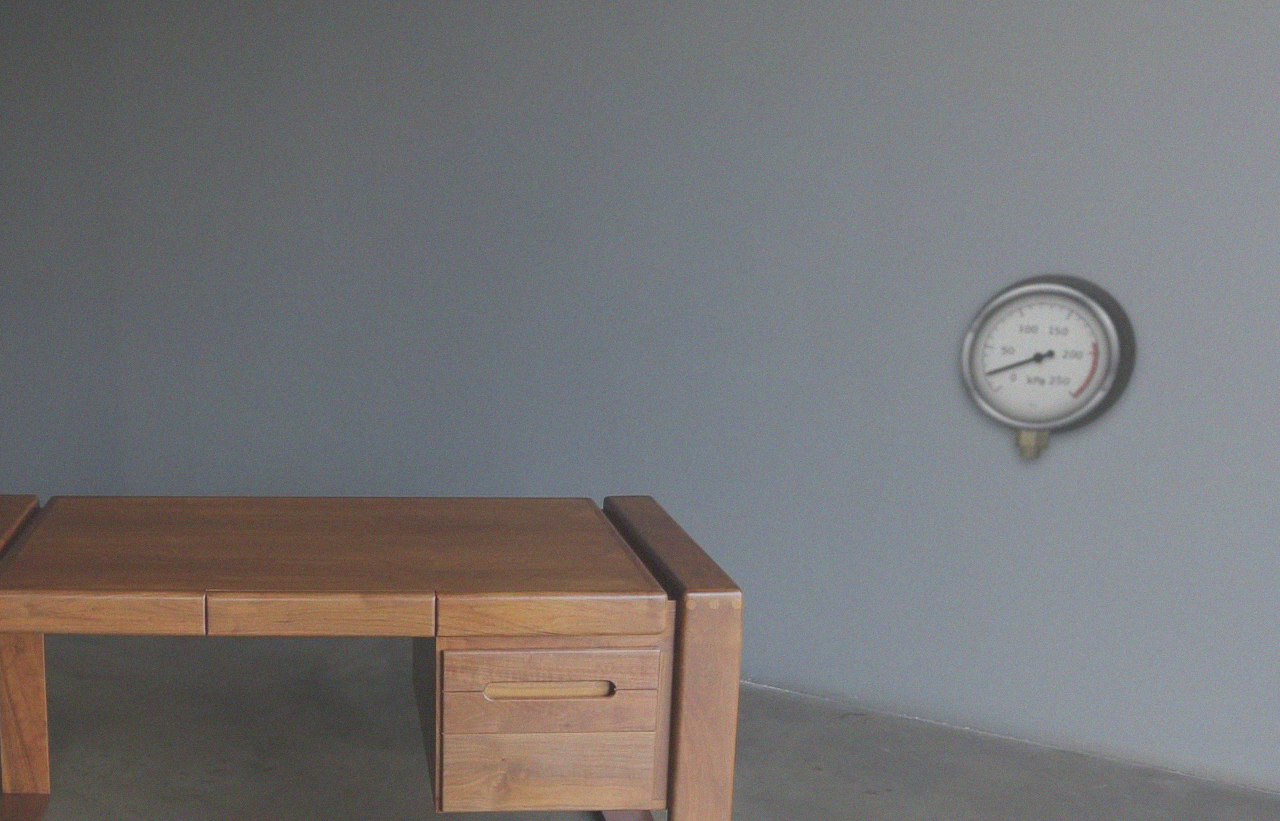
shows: 20 kPa
